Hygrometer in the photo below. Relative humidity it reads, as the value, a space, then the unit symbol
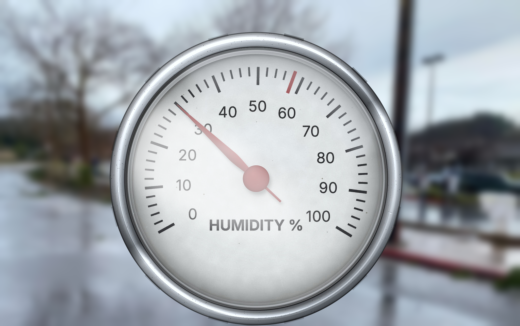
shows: 30 %
